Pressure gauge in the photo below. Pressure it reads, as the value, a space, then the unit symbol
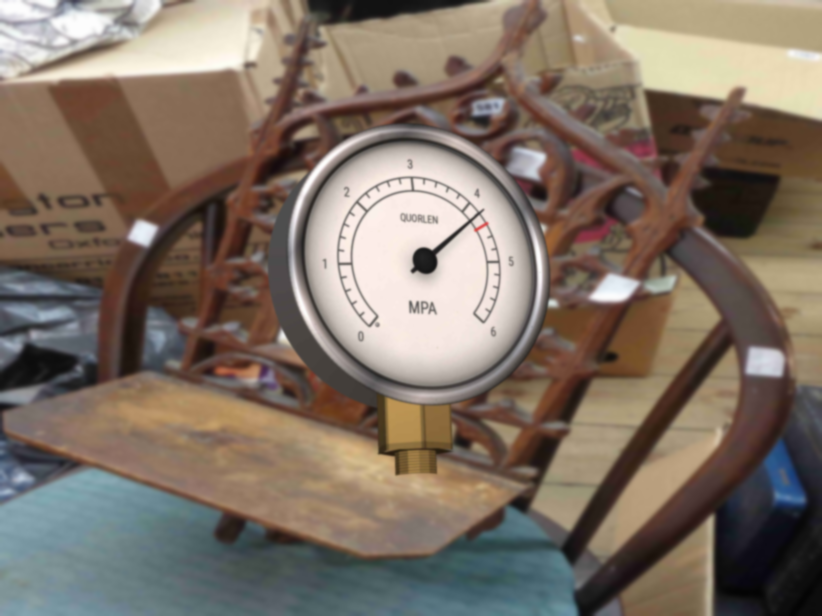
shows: 4.2 MPa
